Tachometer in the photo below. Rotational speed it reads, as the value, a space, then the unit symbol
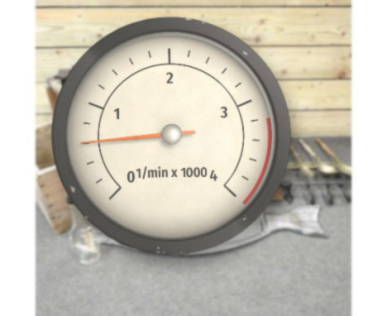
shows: 600 rpm
